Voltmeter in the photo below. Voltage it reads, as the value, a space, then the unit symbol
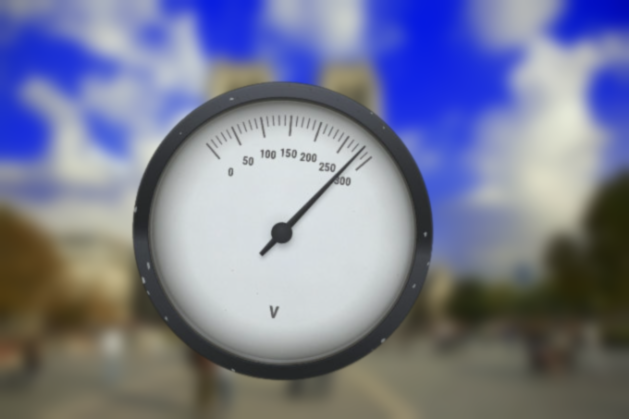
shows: 280 V
